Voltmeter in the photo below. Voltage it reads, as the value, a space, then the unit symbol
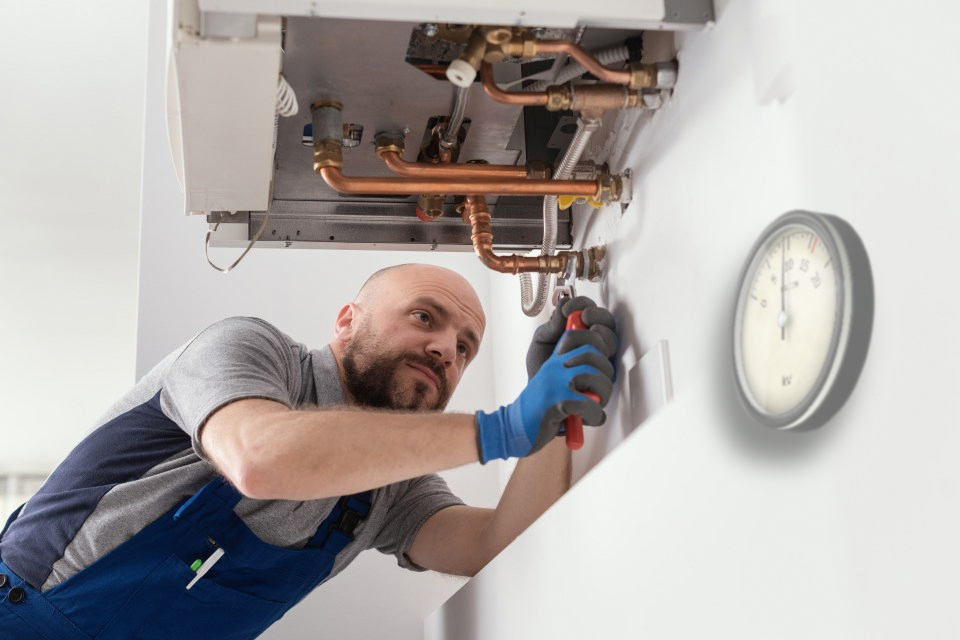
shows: 10 kV
